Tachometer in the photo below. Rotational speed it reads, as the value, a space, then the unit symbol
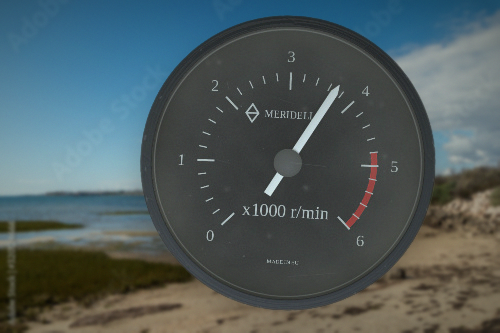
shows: 3700 rpm
